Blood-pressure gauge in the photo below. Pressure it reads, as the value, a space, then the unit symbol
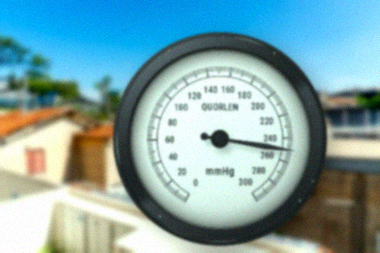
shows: 250 mmHg
